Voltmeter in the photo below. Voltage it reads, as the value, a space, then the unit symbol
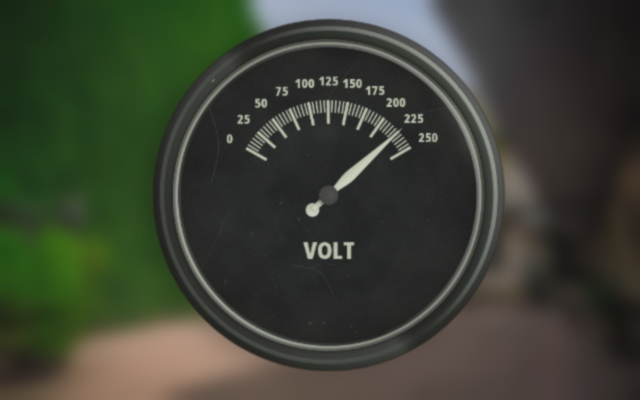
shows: 225 V
